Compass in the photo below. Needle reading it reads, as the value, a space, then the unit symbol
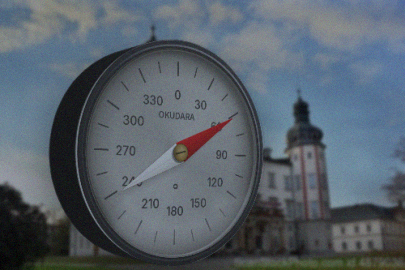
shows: 60 °
